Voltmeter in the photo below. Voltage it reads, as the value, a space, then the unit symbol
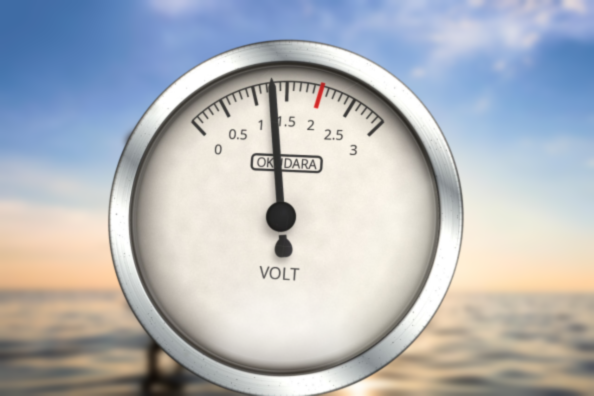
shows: 1.3 V
